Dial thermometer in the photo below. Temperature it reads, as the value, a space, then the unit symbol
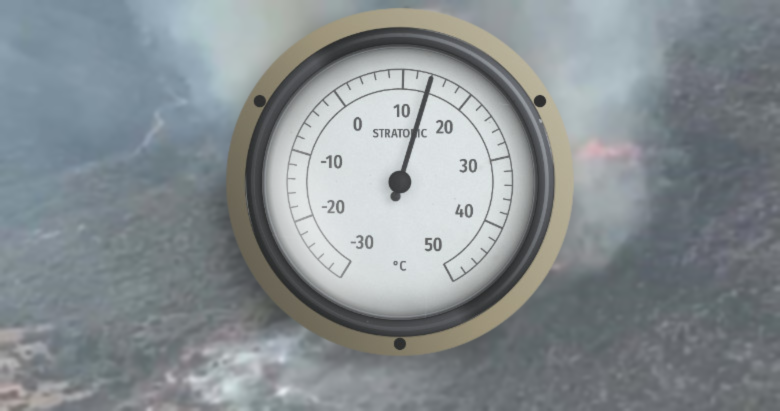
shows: 14 °C
